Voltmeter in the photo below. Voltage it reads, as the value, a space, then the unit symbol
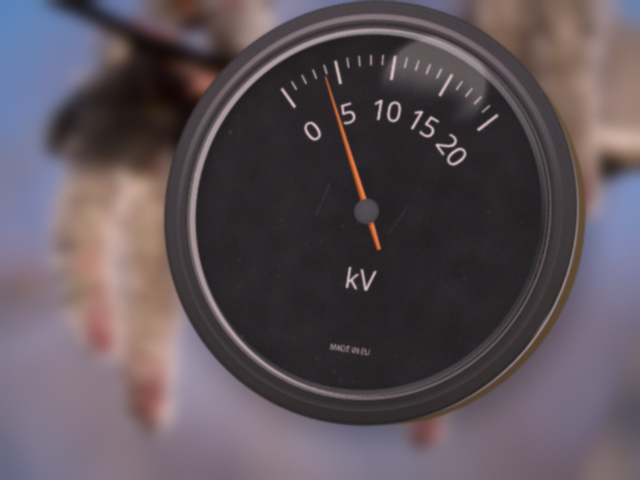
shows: 4 kV
